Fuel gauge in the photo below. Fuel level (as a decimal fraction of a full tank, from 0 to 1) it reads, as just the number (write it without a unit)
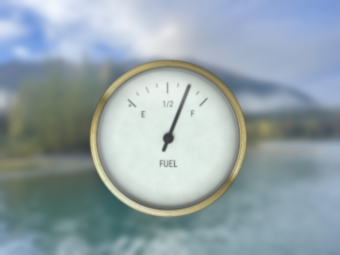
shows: 0.75
